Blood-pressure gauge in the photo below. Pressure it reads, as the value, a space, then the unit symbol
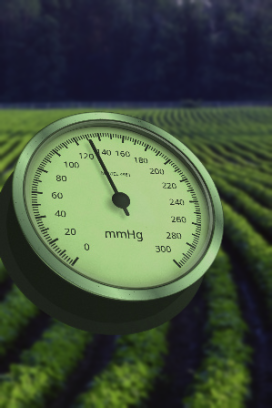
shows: 130 mmHg
